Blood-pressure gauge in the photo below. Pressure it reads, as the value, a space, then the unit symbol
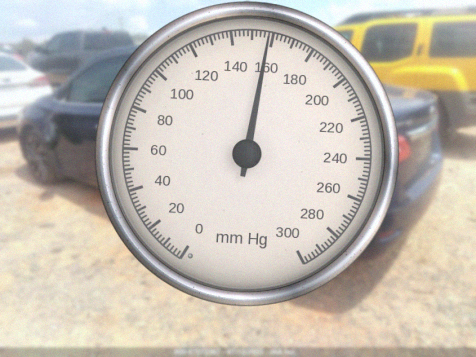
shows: 158 mmHg
